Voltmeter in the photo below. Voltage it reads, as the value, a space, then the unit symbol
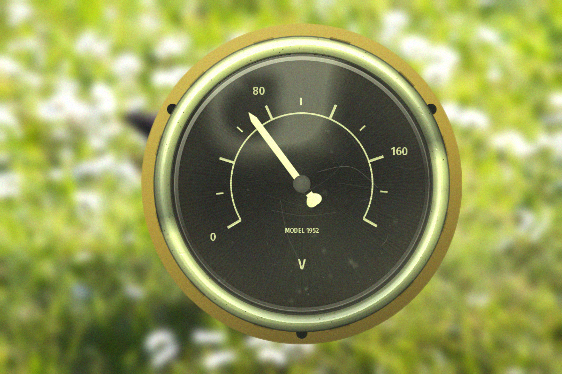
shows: 70 V
